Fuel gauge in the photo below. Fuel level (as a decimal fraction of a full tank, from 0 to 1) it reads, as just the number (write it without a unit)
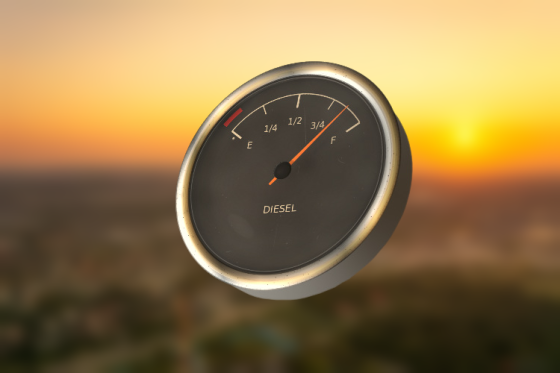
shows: 0.875
